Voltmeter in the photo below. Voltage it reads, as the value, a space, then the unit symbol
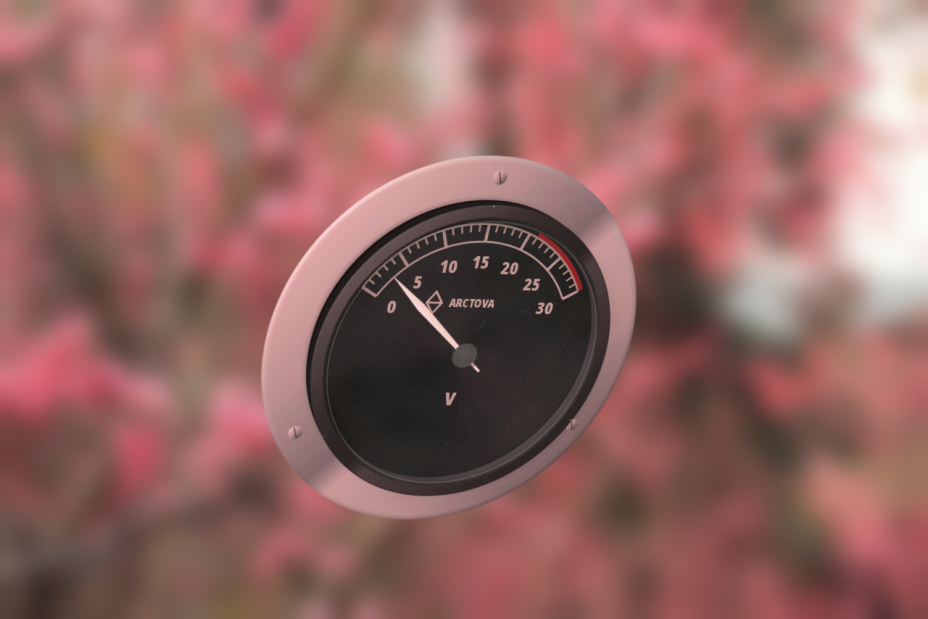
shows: 3 V
